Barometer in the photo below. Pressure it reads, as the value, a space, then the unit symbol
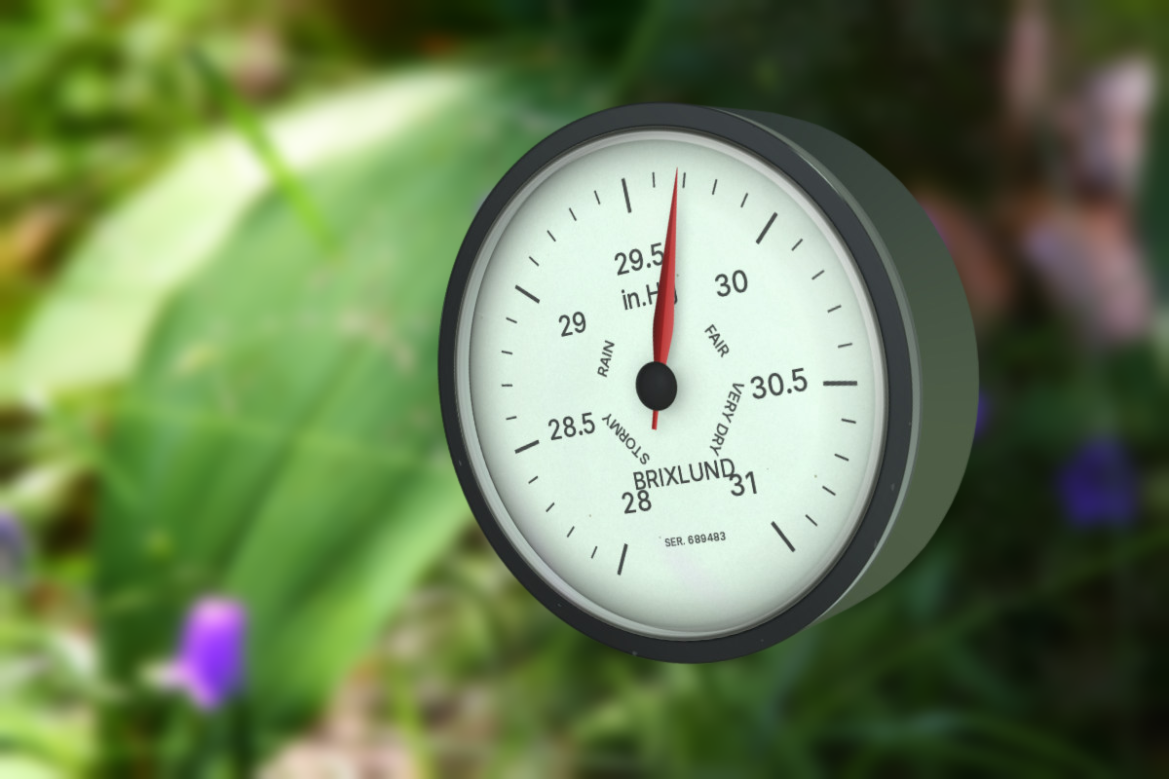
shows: 29.7 inHg
